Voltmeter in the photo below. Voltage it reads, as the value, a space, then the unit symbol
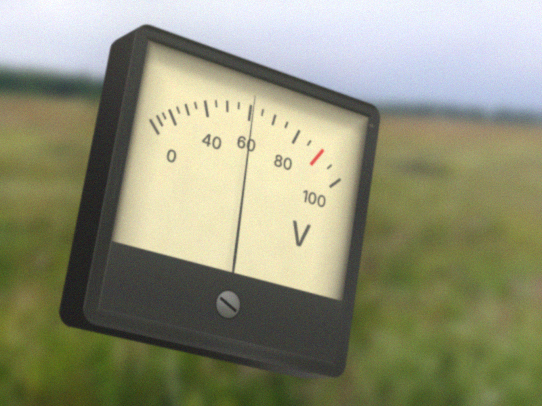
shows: 60 V
